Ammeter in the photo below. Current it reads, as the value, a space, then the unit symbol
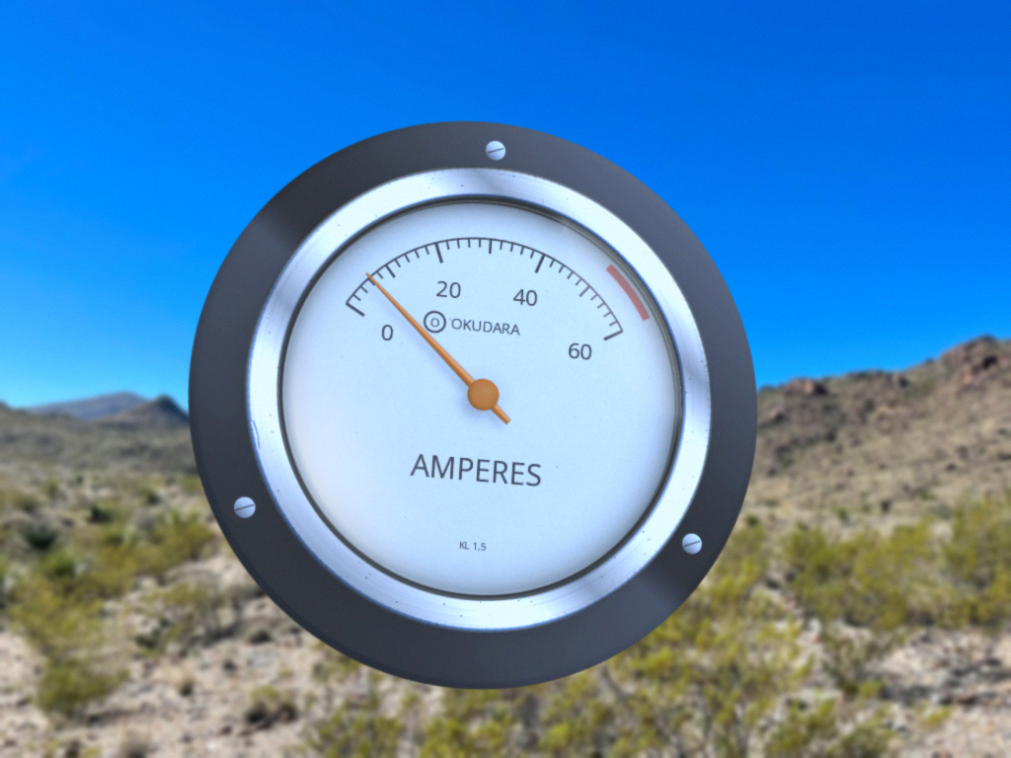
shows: 6 A
